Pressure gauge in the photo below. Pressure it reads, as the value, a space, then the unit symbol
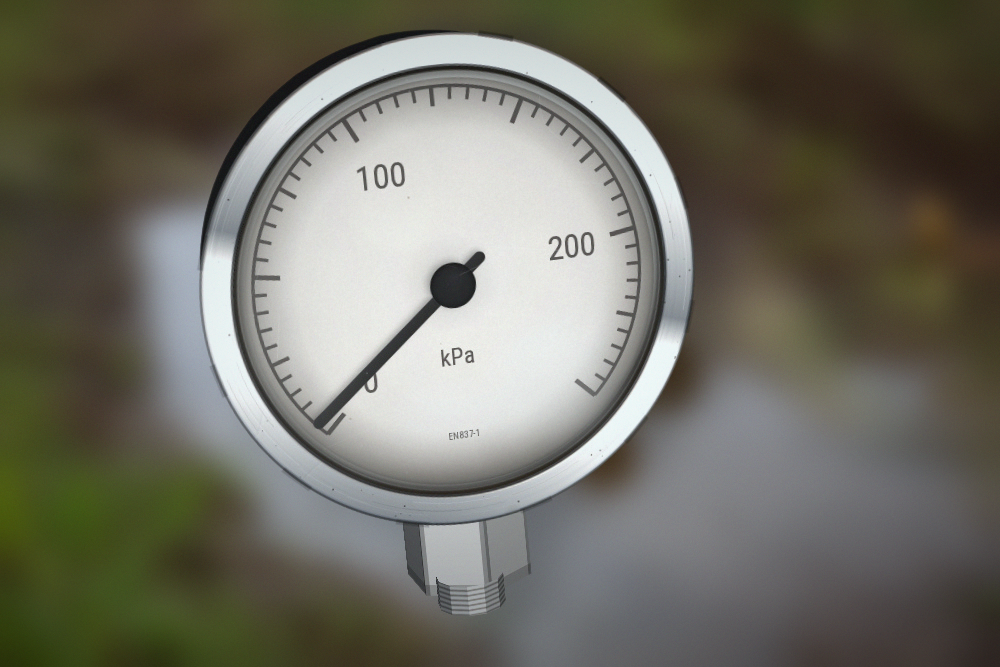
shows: 5 kPa
